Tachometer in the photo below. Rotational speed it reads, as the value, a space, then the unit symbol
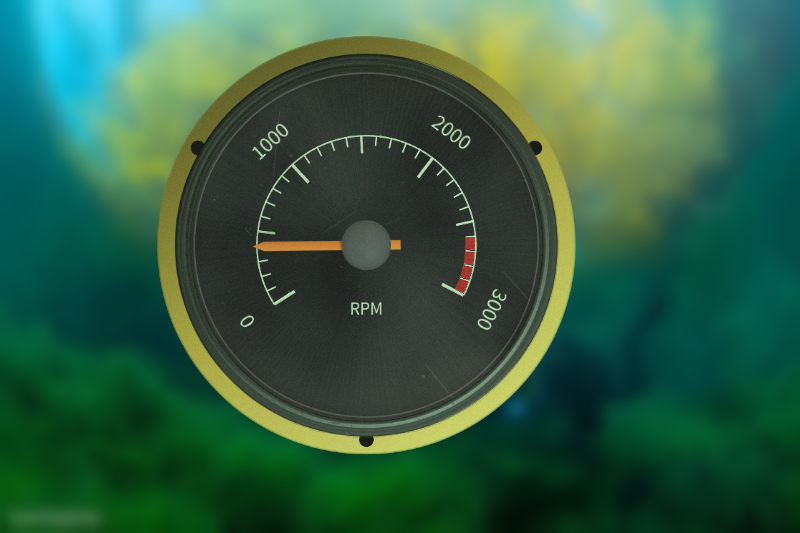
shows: 400 rpm
